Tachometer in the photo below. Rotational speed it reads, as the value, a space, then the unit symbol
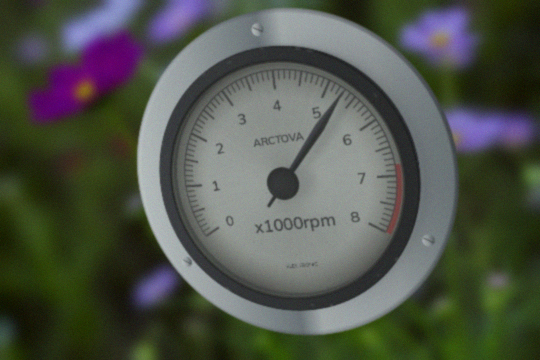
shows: 5300 rpm
